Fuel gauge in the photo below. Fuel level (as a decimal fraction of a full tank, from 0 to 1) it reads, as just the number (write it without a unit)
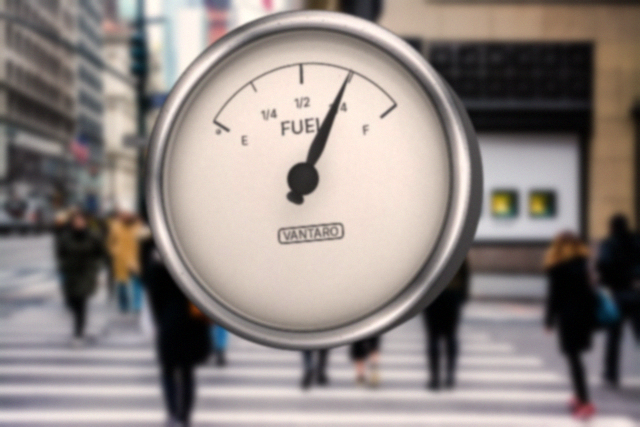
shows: 0.75
